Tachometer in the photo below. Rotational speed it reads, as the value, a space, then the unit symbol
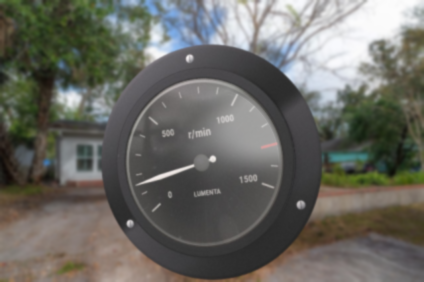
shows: 150 rpm
